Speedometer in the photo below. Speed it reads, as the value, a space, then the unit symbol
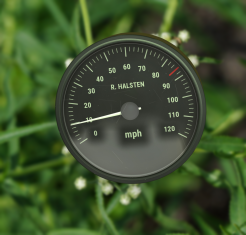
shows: 10 mph
